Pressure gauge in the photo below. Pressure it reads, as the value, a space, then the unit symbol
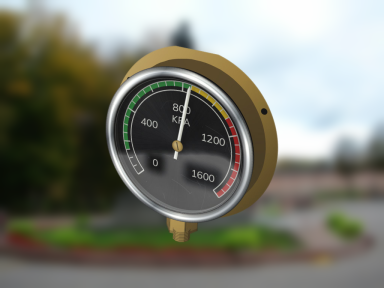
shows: 850 kPa
